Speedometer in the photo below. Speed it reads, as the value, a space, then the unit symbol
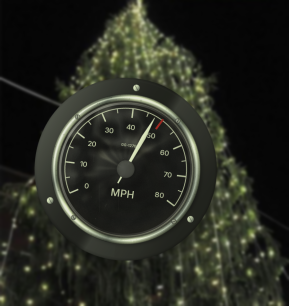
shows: 47.5 mph
